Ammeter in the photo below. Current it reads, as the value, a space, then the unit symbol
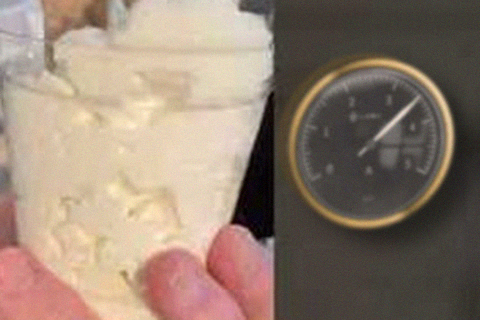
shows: 3.5 A
